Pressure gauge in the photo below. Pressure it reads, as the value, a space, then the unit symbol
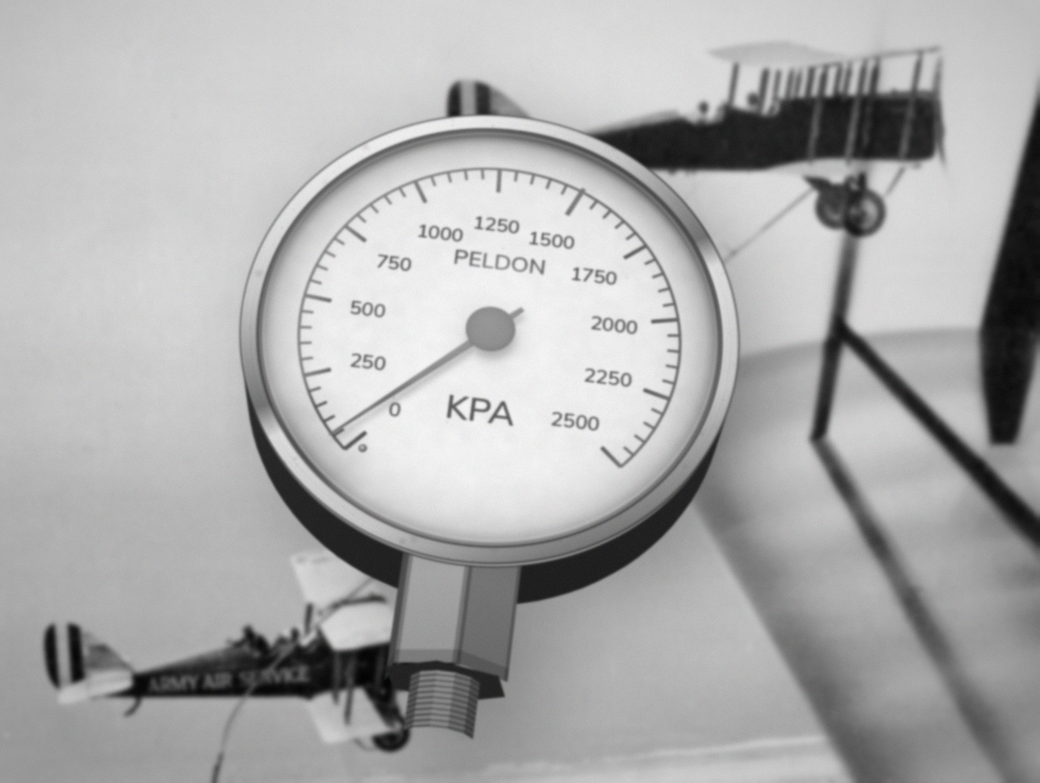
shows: 50 kPa
